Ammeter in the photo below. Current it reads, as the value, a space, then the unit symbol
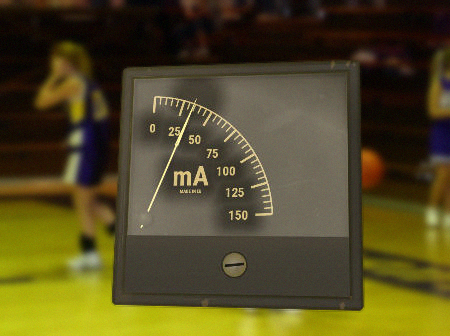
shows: 35 mA
